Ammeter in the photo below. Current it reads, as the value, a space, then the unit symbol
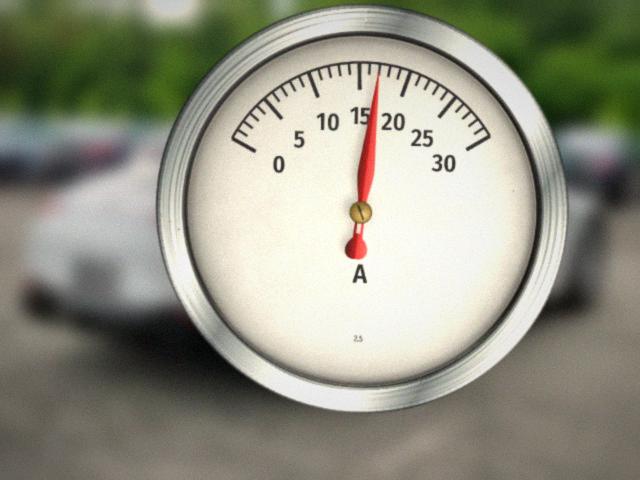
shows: 17 A
